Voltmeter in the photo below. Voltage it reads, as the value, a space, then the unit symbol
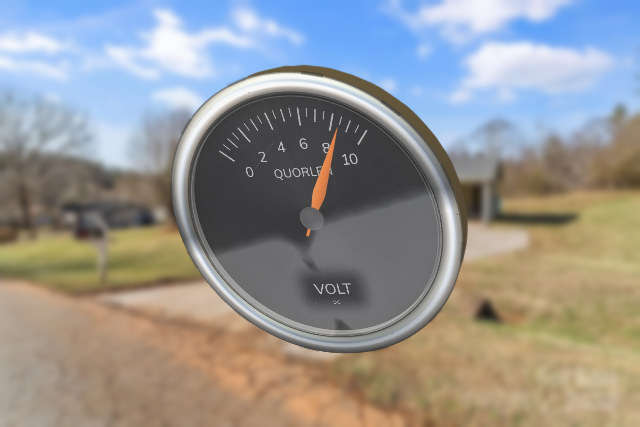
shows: 8.5 V
